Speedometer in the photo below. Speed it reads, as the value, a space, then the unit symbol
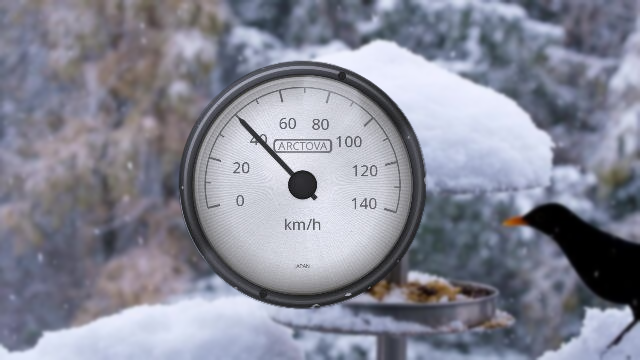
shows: 40 km/h
